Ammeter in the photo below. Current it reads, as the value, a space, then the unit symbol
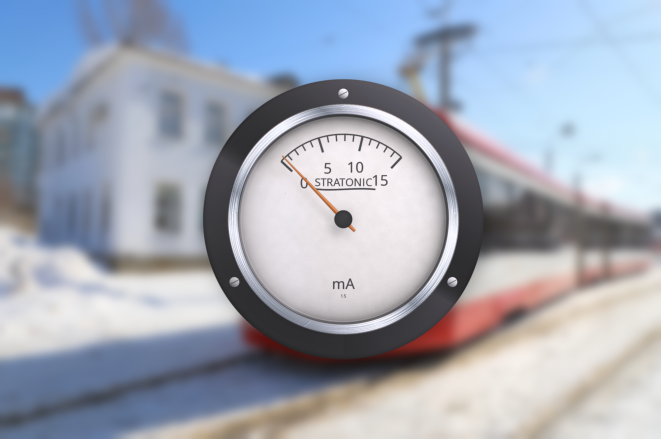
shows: 0.5 mA
